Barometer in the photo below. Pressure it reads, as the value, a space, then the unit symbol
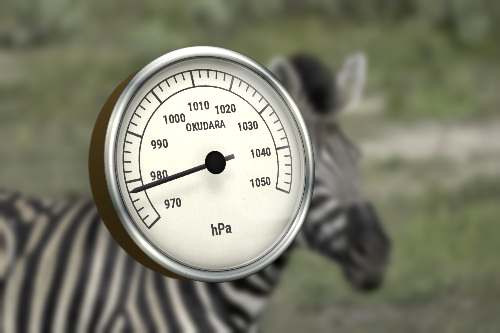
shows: 978 hPa
